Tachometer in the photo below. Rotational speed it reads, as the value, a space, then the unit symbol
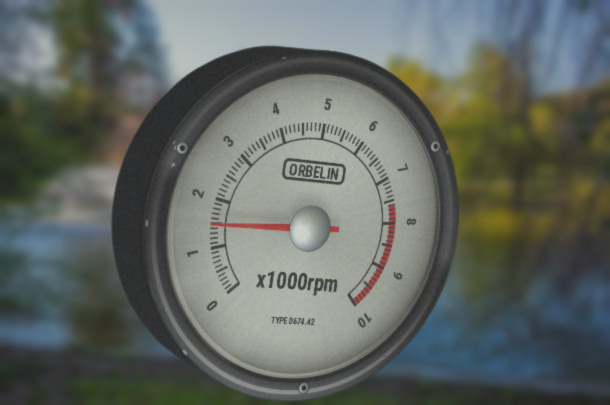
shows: 1500 rpm
